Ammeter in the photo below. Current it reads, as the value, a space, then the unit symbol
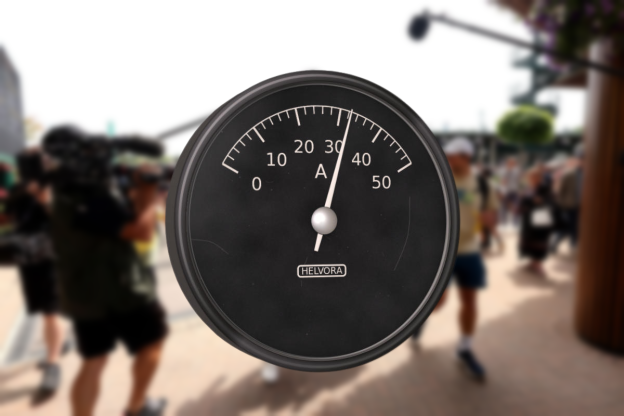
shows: 32 A
